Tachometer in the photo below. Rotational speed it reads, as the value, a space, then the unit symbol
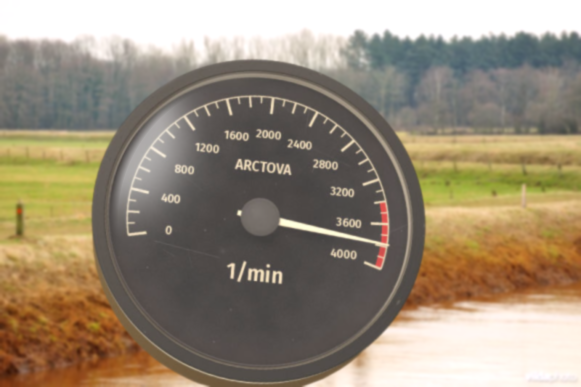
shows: 3800 rpm
